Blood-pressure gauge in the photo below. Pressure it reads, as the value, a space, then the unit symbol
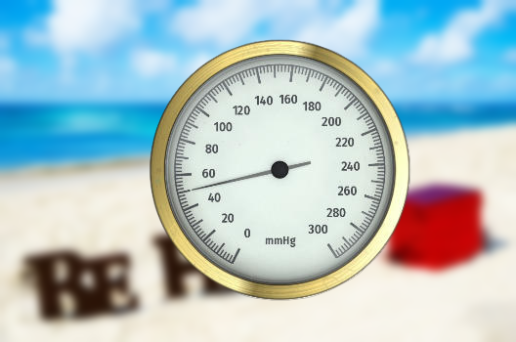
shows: 50 mmHg
